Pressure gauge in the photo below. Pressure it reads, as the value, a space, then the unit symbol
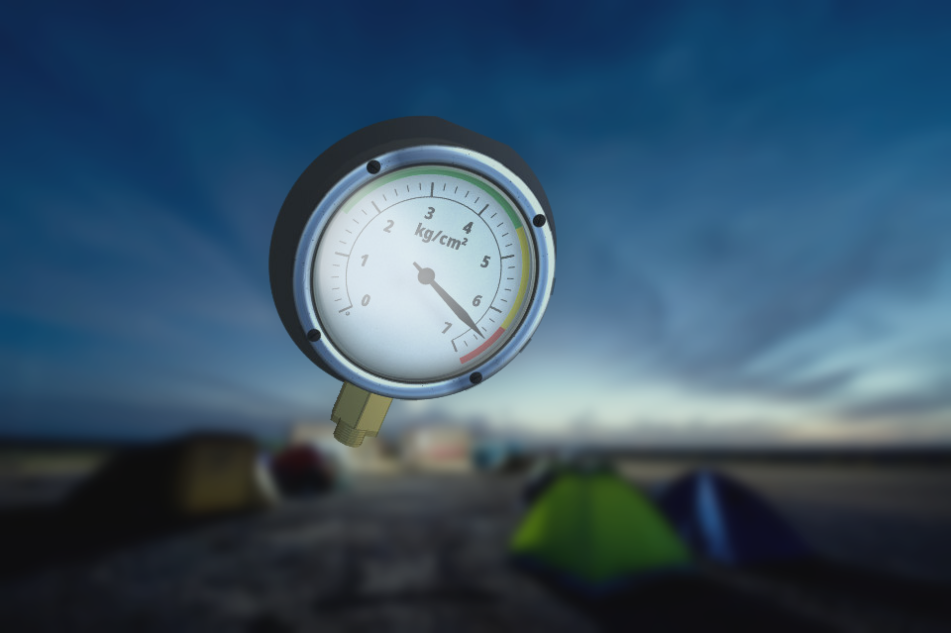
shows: 6.5 kg/cm²
